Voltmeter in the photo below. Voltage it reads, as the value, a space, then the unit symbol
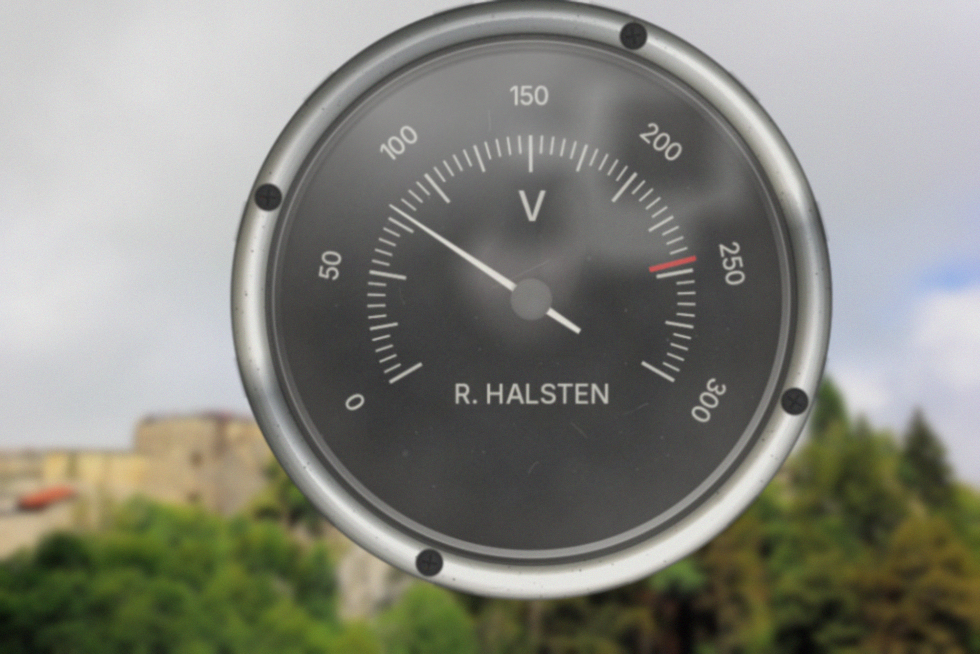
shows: 80 V
